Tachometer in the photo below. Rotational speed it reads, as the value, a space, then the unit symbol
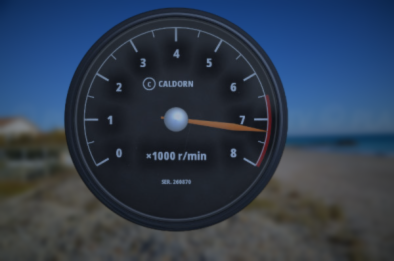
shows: 7250 rpm
